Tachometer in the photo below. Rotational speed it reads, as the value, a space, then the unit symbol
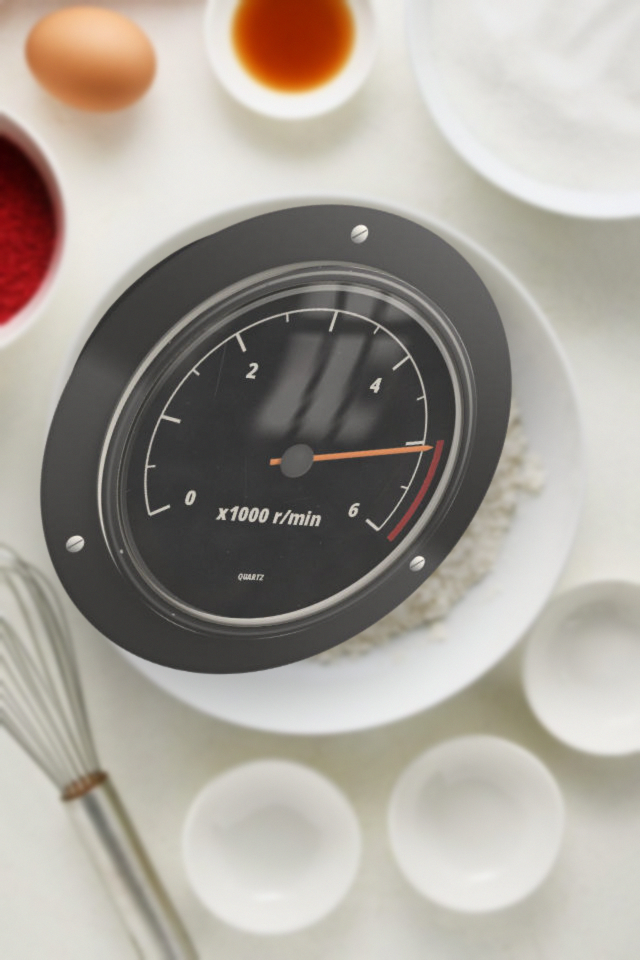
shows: 5000 rpm
